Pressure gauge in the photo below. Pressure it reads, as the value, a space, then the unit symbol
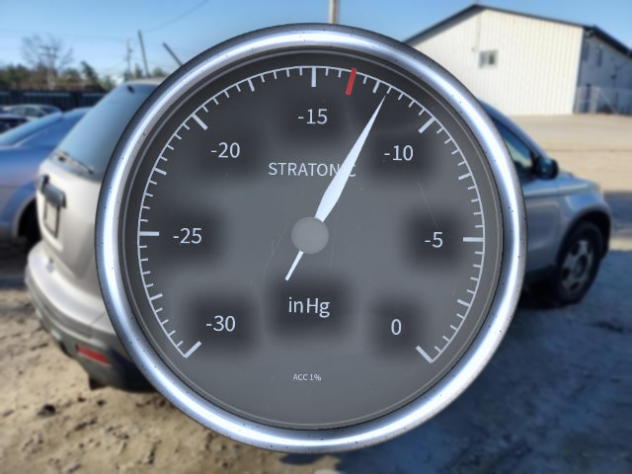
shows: -12 inHg
